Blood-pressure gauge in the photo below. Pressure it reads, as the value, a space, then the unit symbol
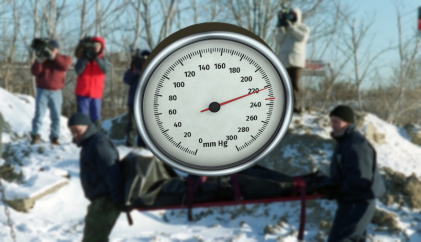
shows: 220 mmHg
